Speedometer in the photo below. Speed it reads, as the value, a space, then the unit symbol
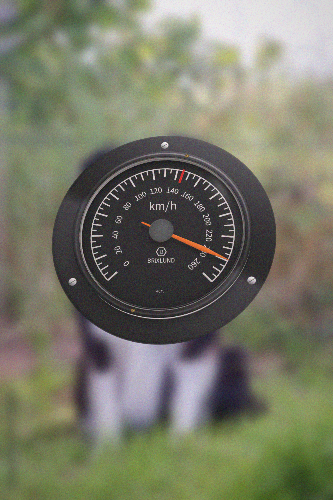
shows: 240 km/h
